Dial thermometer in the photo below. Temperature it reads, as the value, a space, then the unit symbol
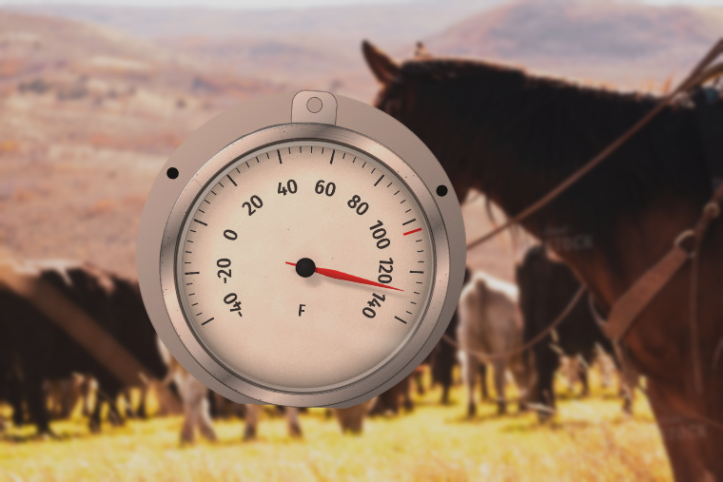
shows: 128 °F
